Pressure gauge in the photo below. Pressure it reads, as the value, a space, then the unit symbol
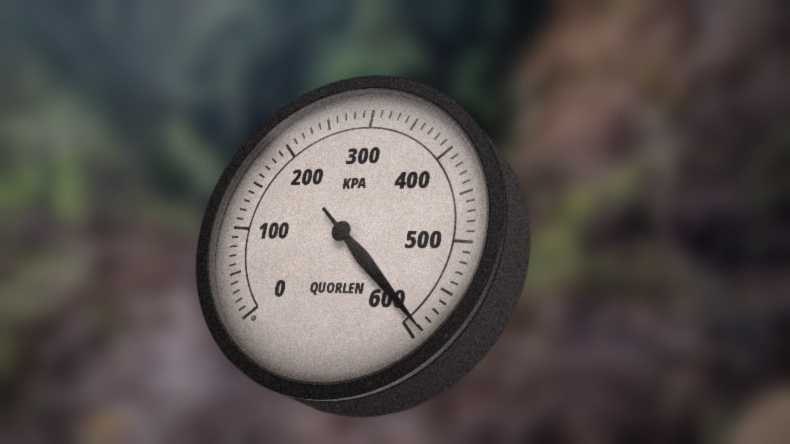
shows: 590 kPa
